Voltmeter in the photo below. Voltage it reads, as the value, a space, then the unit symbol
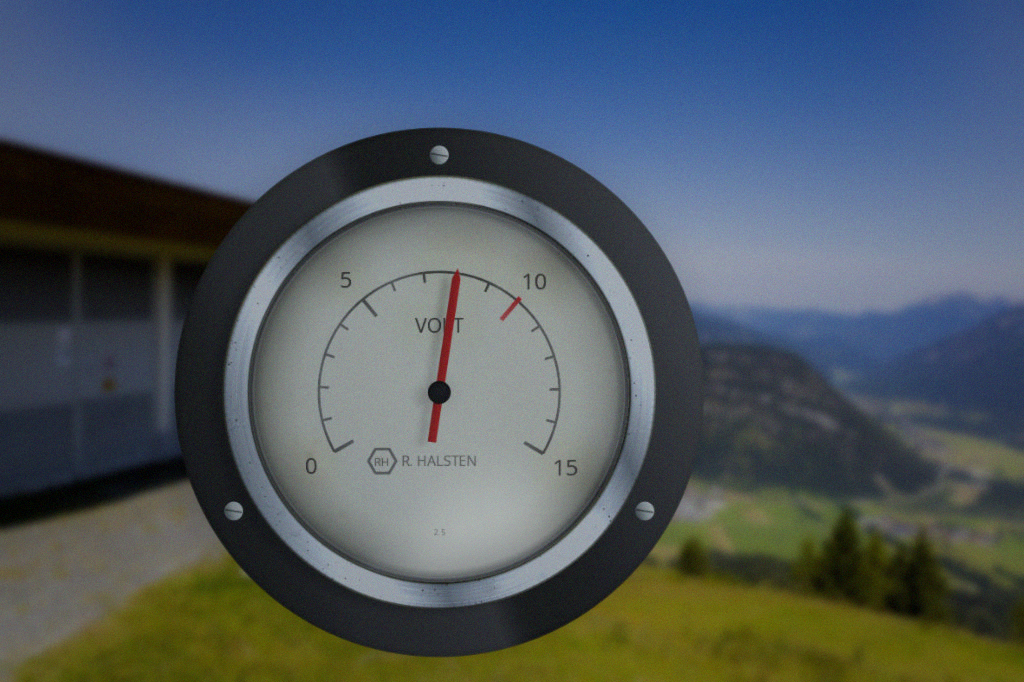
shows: 8 V
